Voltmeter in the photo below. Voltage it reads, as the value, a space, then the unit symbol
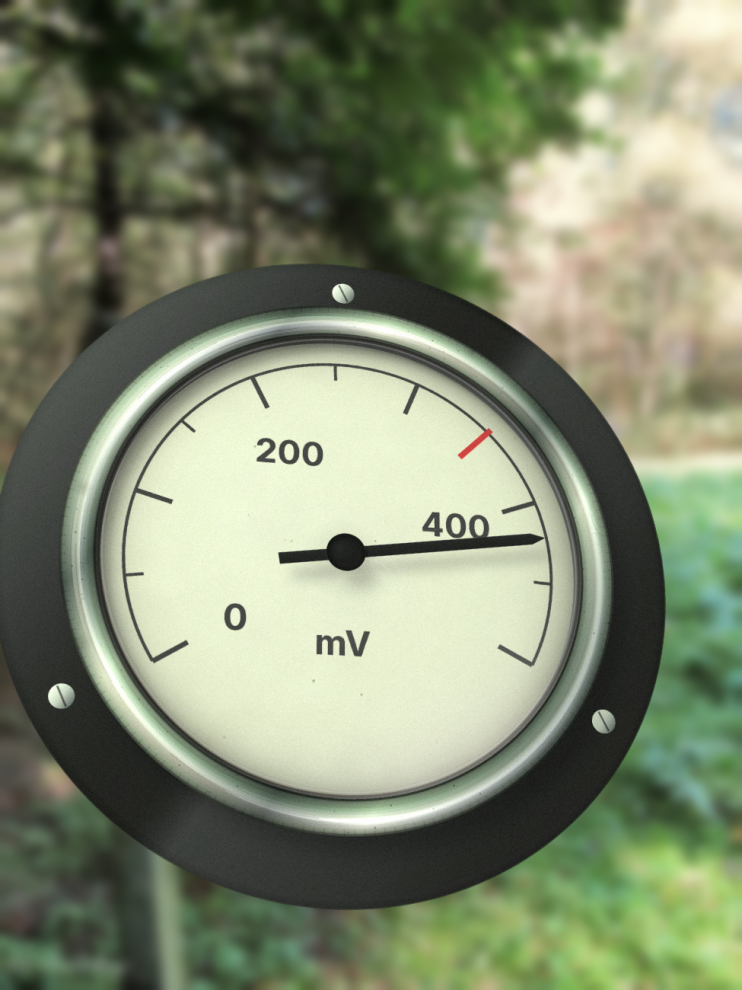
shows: 425 mV
